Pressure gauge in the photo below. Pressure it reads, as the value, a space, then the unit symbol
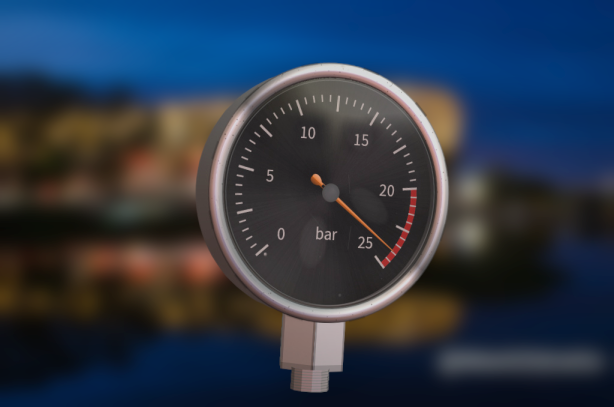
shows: 24 bar
